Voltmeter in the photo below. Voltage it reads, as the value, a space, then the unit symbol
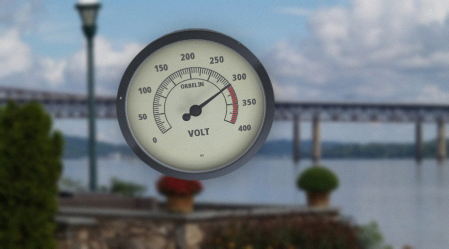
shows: 300 V
